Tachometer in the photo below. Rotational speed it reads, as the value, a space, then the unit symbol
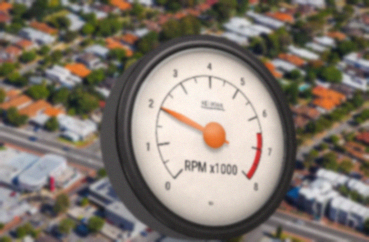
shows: 2000 rpm
